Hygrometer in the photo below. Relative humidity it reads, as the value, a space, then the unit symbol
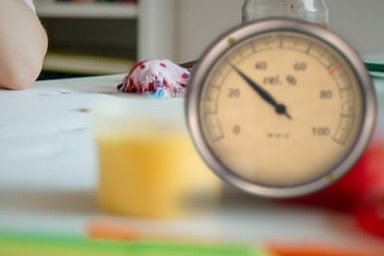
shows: 30 %
